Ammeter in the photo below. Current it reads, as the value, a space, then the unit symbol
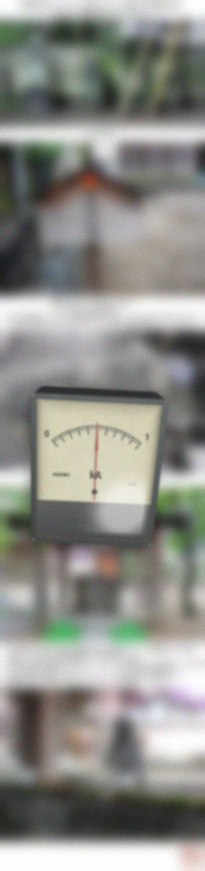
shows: 0.5 kA
